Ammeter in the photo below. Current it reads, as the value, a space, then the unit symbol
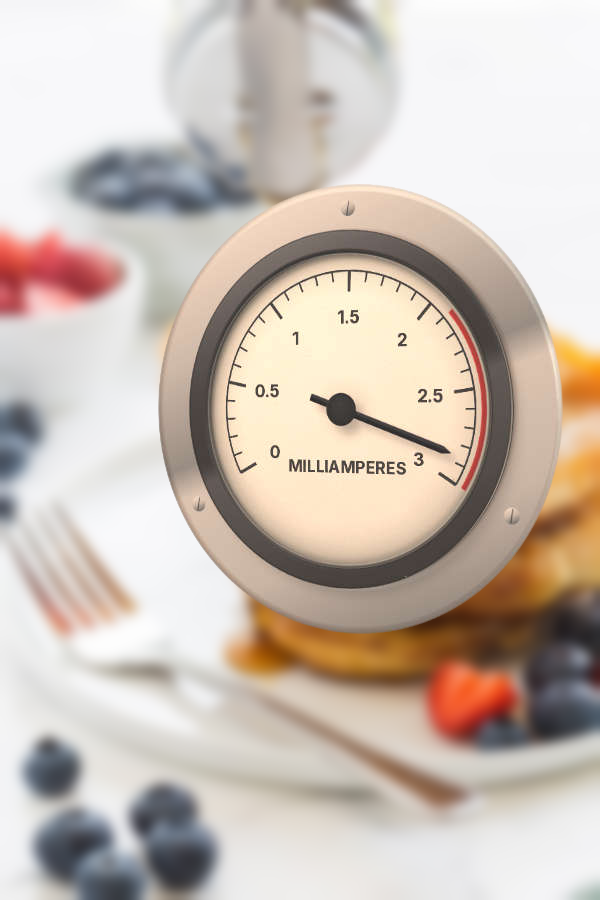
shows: 2.85 mA
